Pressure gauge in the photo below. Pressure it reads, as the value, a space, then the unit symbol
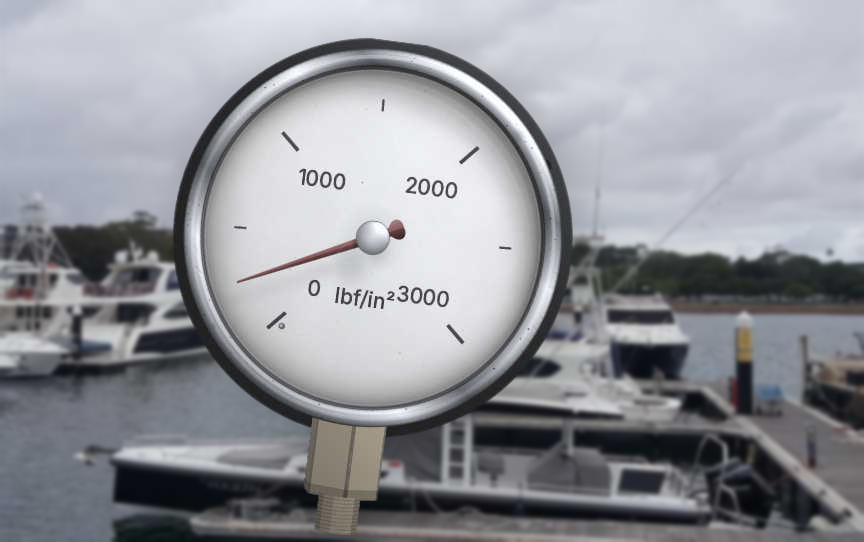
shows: 250 psi
